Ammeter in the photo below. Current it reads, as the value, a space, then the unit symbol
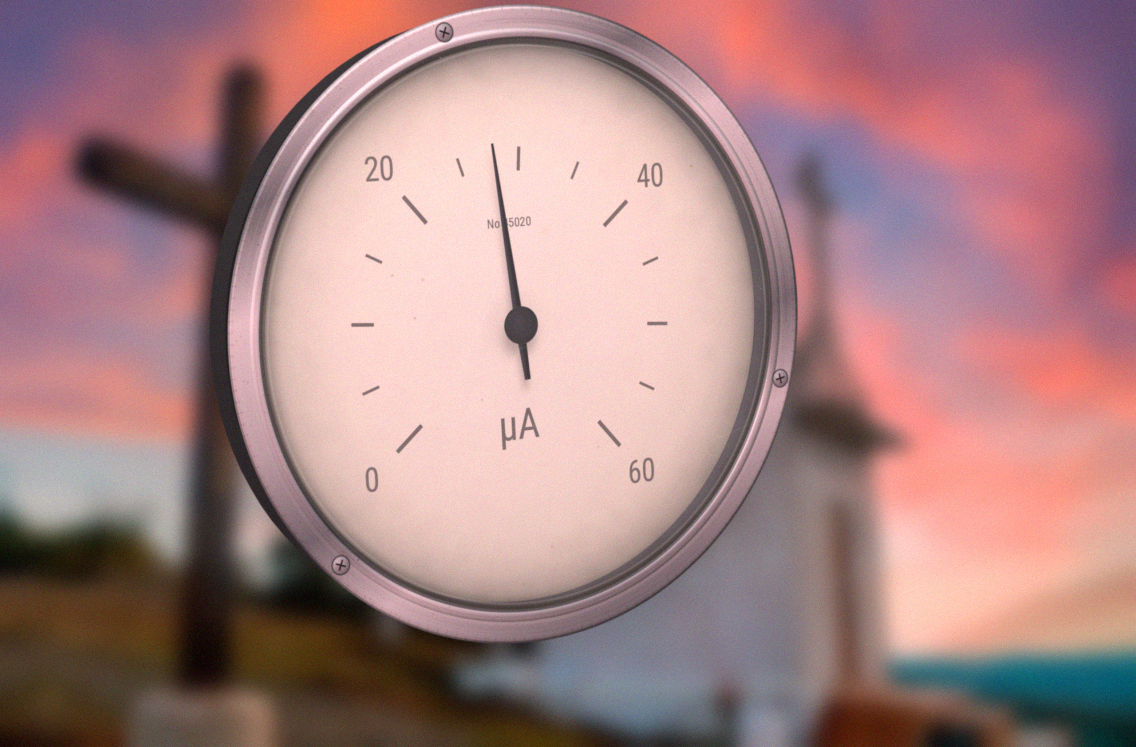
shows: 27.5 µA
